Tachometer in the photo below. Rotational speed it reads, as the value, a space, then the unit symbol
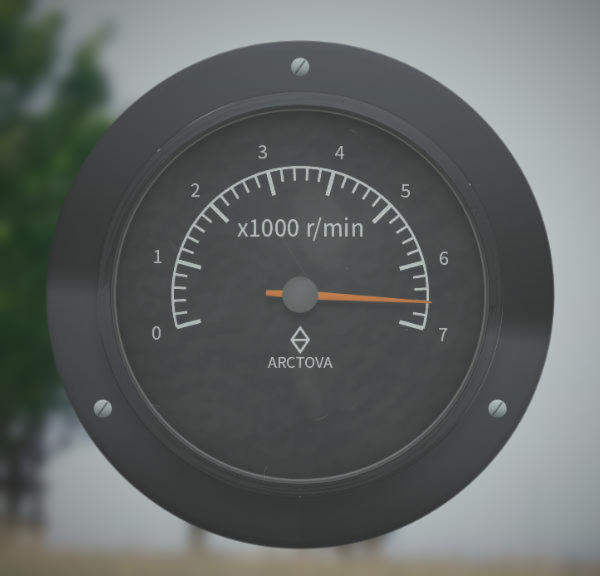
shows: 6600 rpm
